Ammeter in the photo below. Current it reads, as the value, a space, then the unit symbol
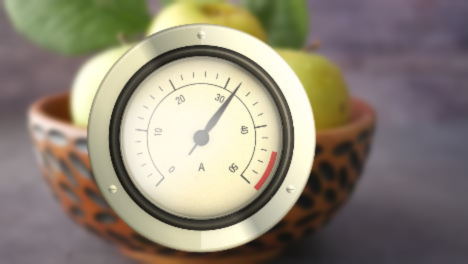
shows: 32 A
